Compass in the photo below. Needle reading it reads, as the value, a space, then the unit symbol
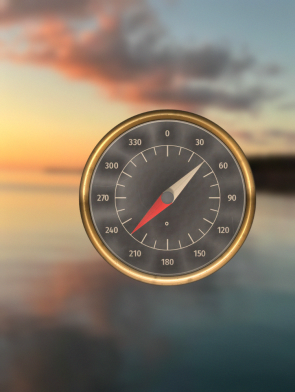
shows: 225 °
